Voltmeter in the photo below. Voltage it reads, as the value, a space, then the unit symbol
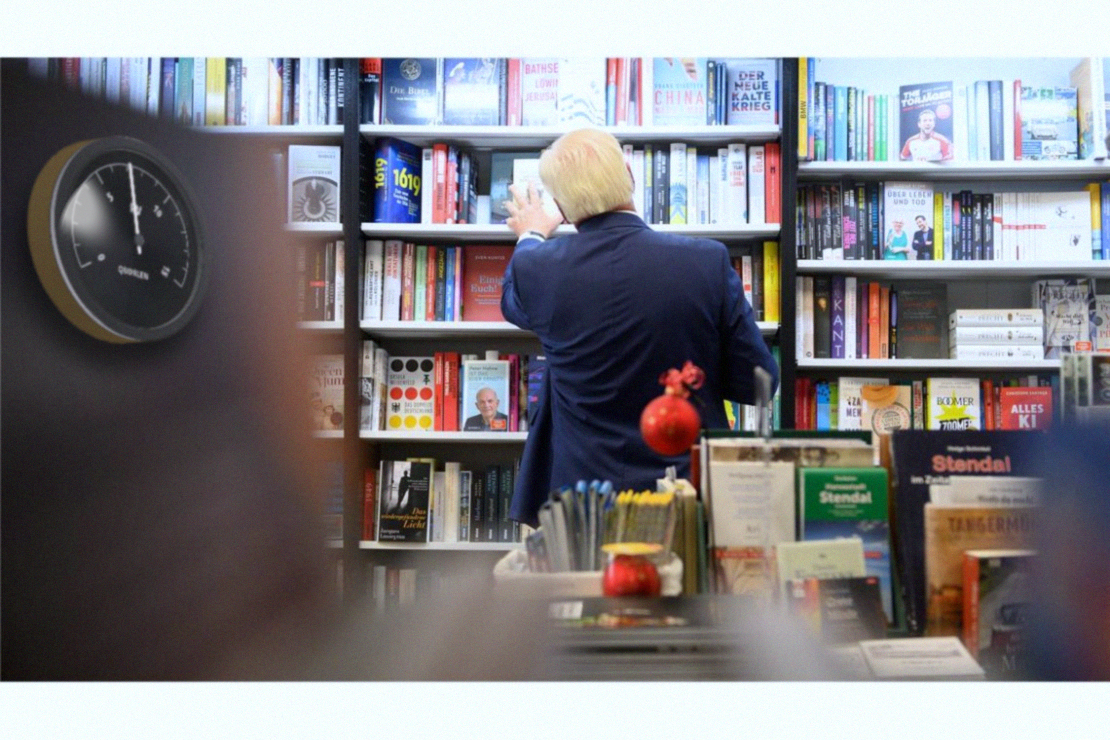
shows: 7 kV
